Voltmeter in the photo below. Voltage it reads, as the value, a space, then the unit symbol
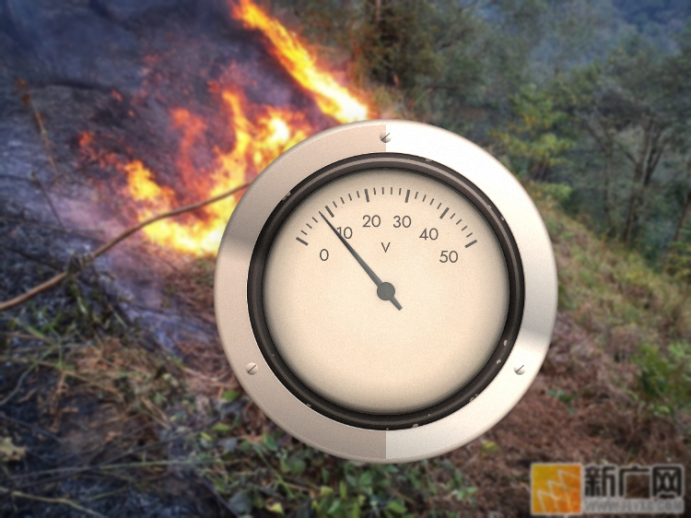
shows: 8 V
